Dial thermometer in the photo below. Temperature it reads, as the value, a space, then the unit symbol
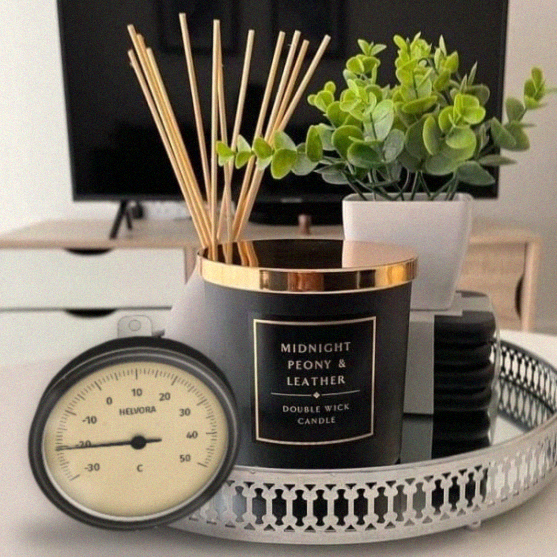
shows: -20 °C
